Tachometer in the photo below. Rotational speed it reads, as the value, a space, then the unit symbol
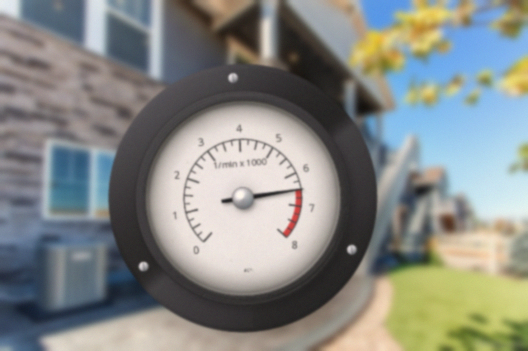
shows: 6500 rpm
